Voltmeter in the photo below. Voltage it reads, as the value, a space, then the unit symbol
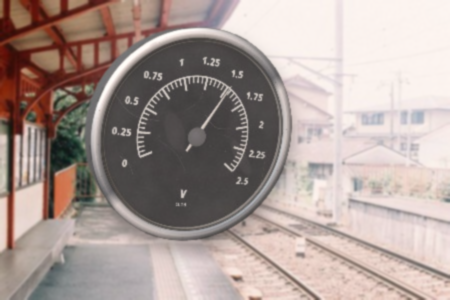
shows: 1.5 V
